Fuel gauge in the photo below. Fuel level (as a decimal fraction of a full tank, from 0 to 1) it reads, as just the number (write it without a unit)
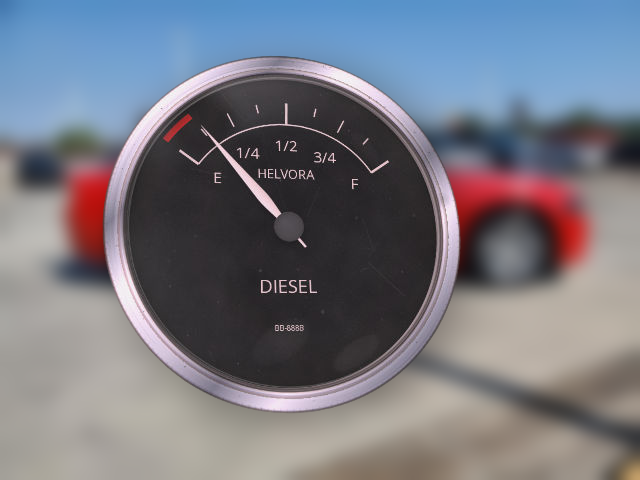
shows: 0.125
